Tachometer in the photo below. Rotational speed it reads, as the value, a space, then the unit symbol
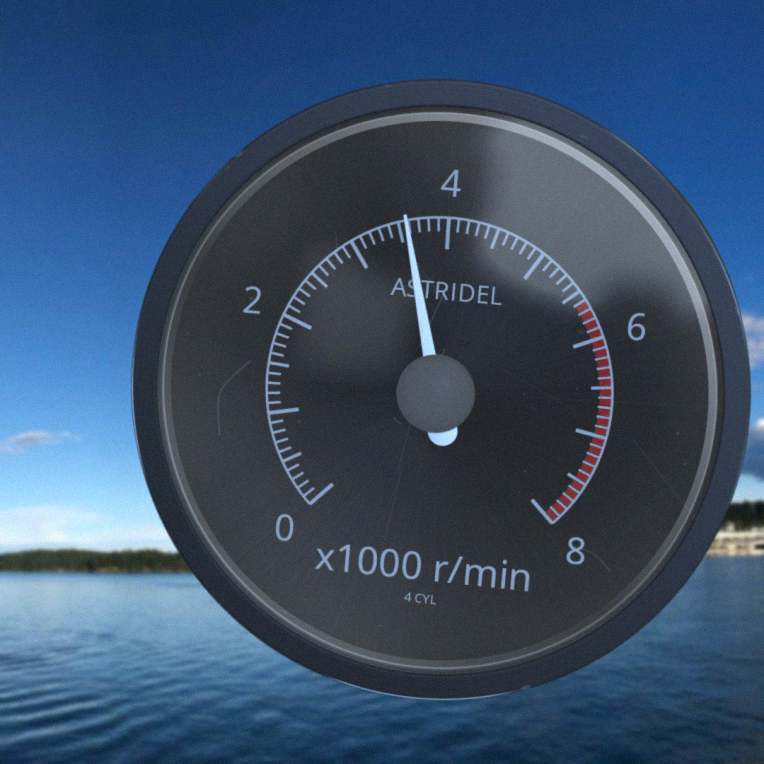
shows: 3600 rpm
